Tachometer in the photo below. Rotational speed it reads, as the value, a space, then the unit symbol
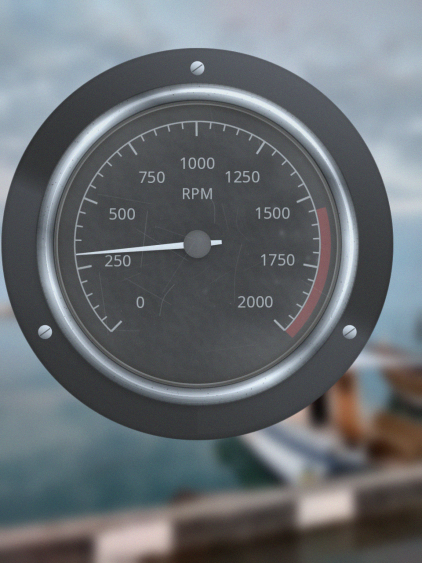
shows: 300 rpm
